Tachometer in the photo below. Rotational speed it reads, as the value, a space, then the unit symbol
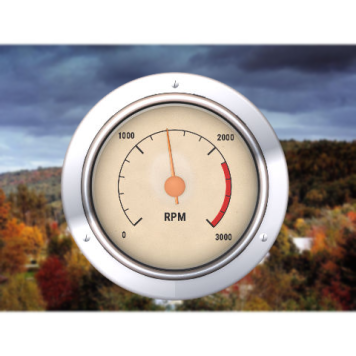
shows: 1400 rpm
